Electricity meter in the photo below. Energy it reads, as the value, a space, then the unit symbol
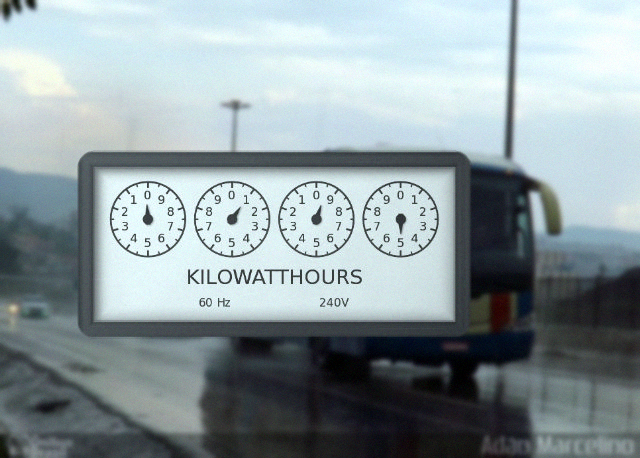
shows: 95 kWh
